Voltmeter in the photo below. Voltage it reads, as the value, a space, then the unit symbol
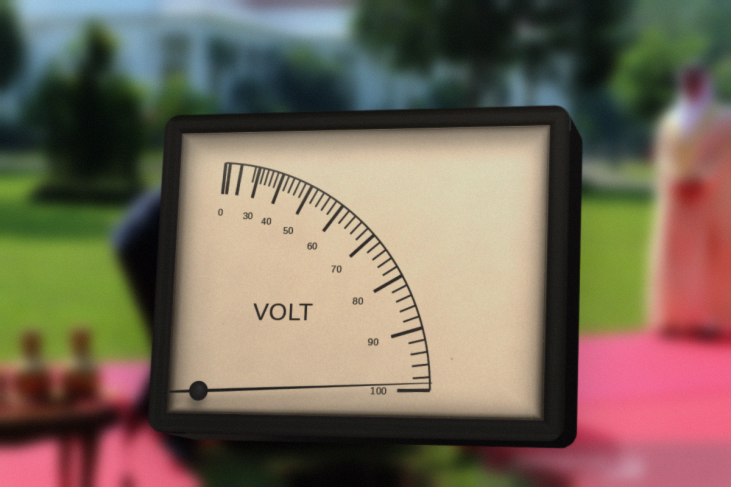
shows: 99 V
